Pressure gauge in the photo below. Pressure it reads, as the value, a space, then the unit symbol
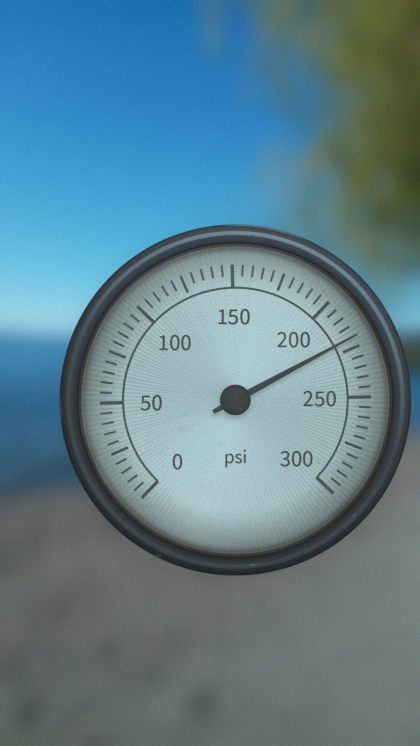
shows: 220 psi
